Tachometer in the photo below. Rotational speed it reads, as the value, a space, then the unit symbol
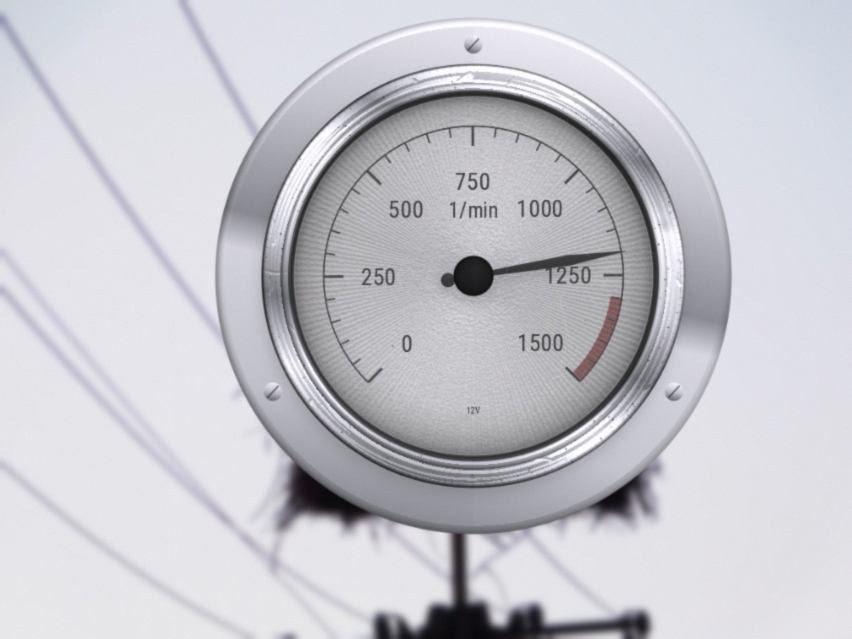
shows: 1200 rpm
